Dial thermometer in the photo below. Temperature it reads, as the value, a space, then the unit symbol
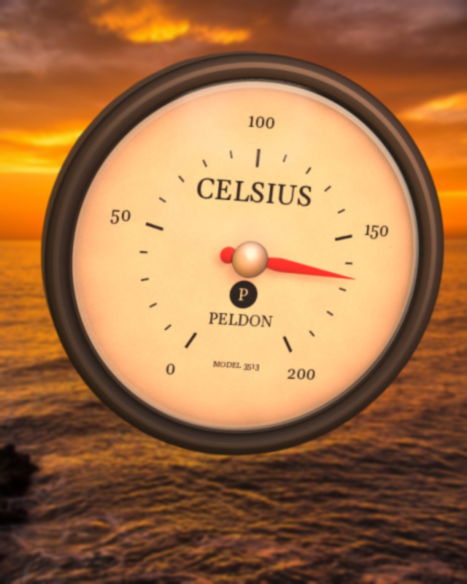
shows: 165 °C
